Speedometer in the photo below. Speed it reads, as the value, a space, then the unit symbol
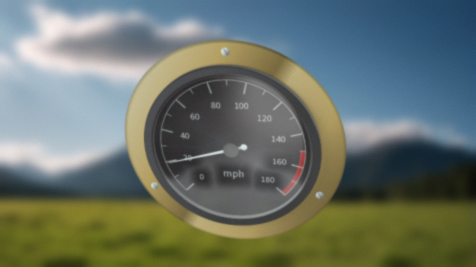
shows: 20 mph
